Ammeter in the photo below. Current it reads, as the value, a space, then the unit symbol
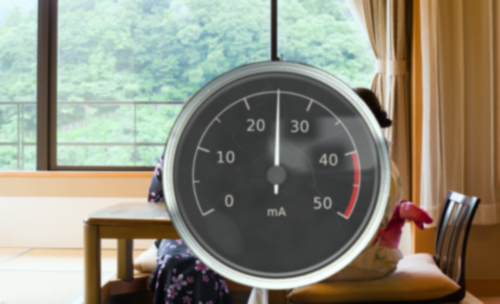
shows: 25 mA
